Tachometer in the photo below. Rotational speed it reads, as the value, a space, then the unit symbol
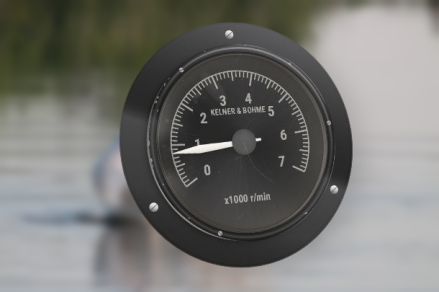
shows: 800 rpm
